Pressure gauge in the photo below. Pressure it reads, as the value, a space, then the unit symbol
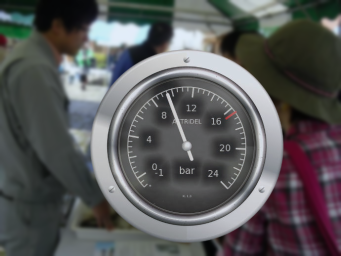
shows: 9.5 bar
